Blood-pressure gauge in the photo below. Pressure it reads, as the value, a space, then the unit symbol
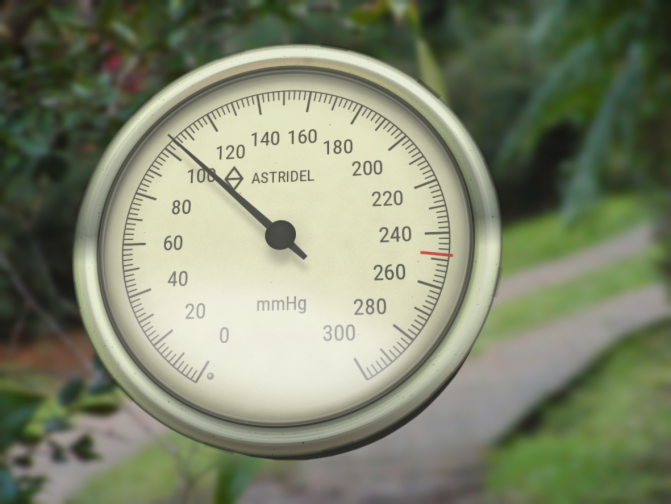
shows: 104 mmHg
